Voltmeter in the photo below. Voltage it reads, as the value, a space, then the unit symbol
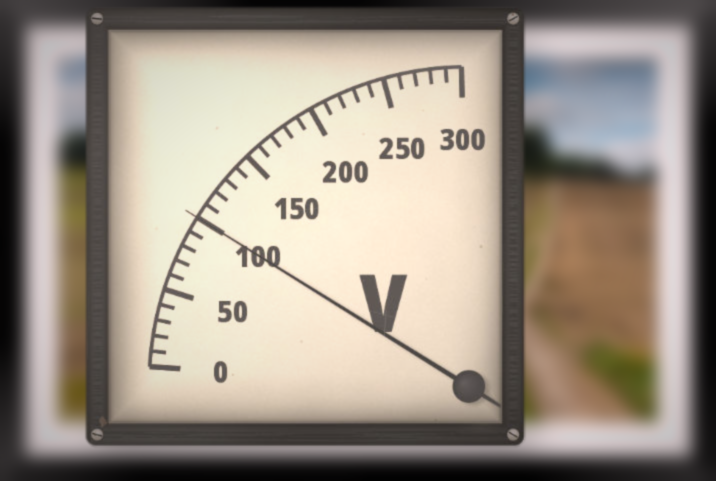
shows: 100 V
